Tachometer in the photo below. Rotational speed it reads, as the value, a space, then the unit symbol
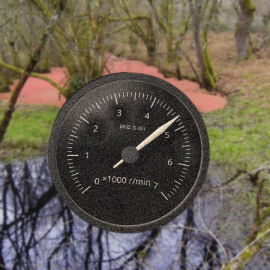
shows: 4700 rpm
